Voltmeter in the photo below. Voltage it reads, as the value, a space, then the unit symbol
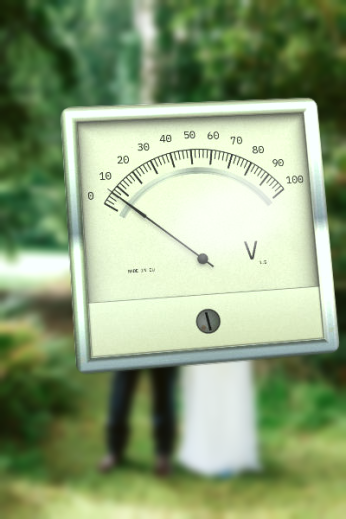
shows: 6 V
